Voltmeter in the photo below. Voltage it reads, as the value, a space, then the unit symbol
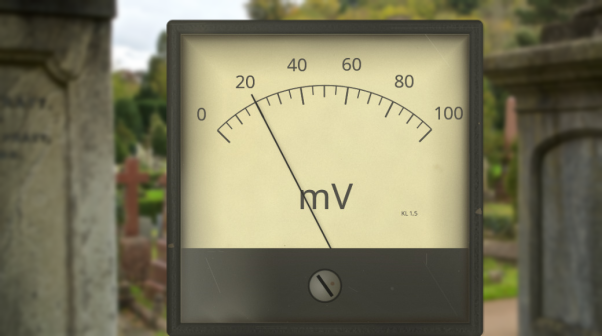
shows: 20 mV
